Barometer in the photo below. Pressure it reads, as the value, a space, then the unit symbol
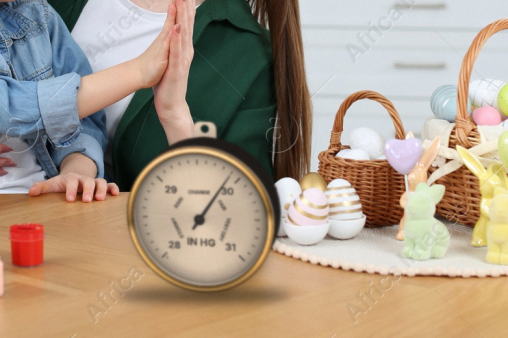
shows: 29.9 inHg
